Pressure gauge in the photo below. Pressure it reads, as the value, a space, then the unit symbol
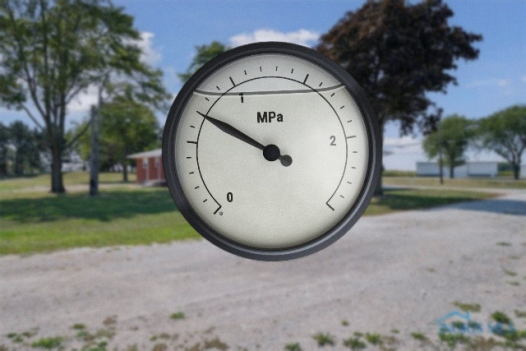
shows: 0.7 MPa
